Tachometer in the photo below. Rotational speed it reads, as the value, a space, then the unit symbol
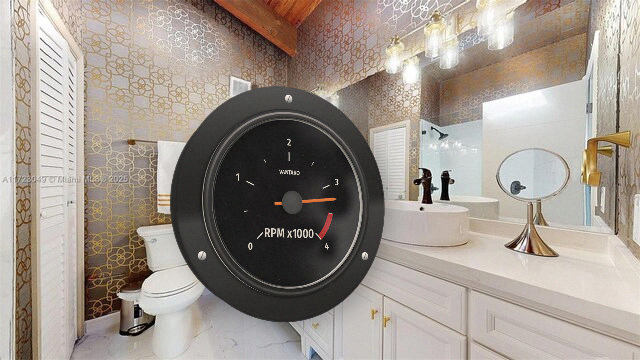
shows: 3250 rpm
